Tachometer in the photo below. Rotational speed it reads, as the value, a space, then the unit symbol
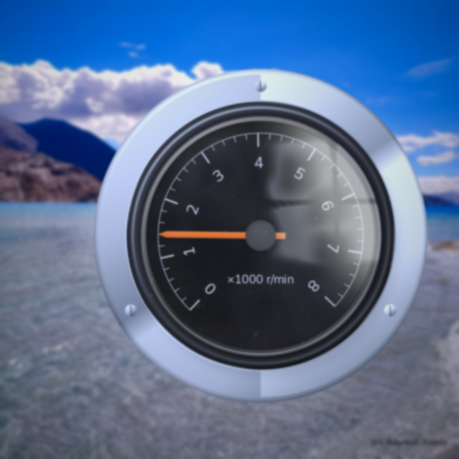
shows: 1400 rpm
